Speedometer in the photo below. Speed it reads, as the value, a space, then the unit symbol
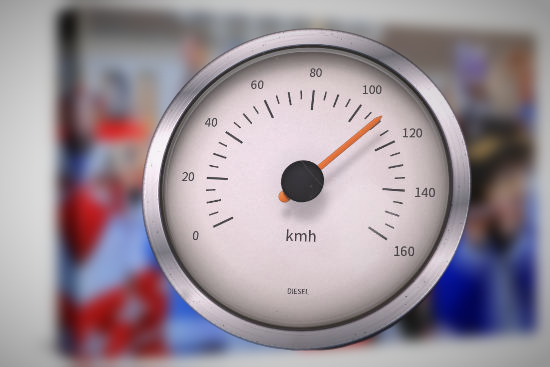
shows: 110 km/h
